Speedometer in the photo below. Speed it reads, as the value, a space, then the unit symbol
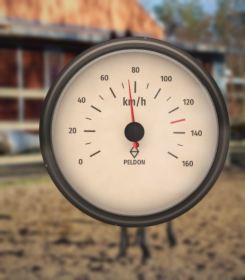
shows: 75 km/h
